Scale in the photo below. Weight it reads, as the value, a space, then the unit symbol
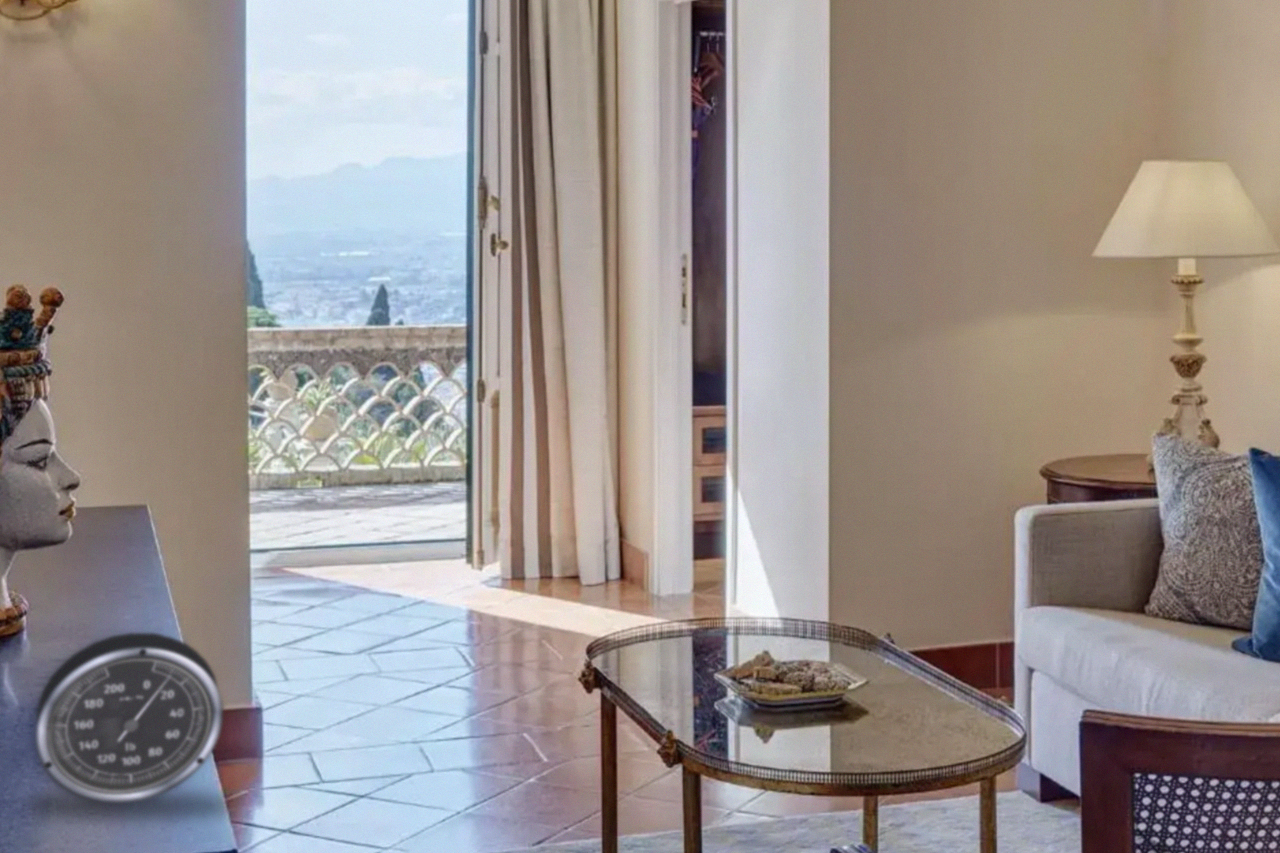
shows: 10 lb
